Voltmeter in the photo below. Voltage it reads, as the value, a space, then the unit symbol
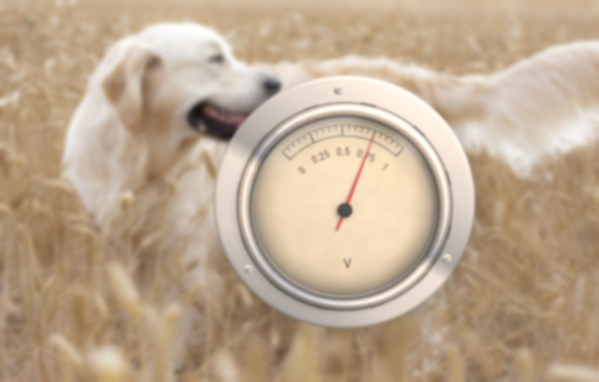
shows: 0.75 V
